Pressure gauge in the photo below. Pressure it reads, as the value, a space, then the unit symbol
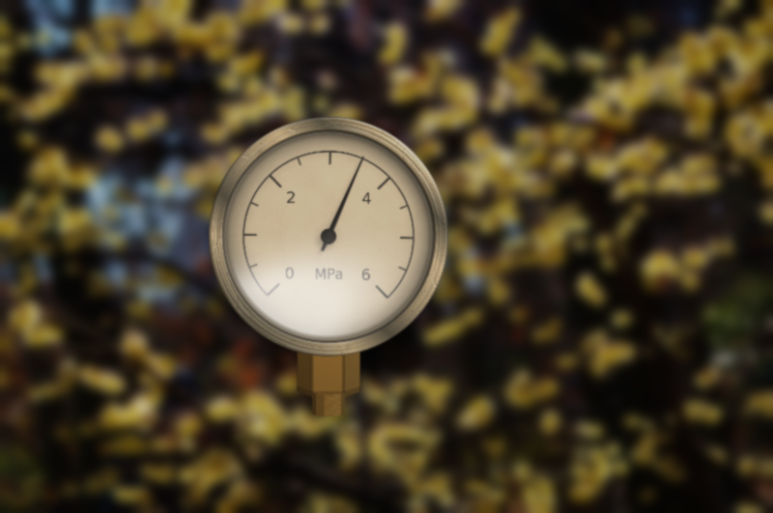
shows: 3.5 MPa
